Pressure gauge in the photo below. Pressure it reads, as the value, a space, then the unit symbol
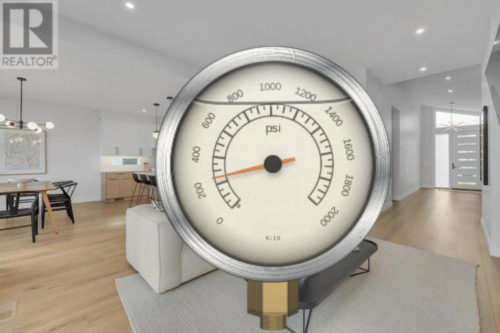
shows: 250 psi
